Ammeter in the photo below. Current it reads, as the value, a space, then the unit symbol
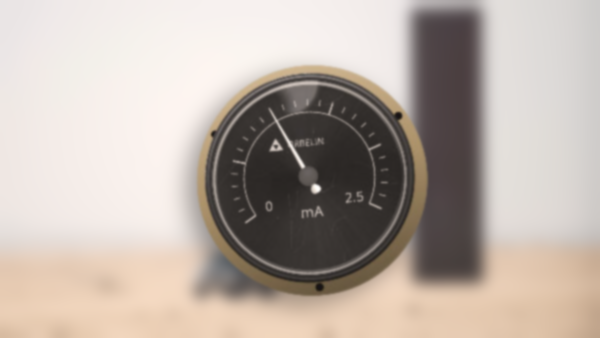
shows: 1 mA
